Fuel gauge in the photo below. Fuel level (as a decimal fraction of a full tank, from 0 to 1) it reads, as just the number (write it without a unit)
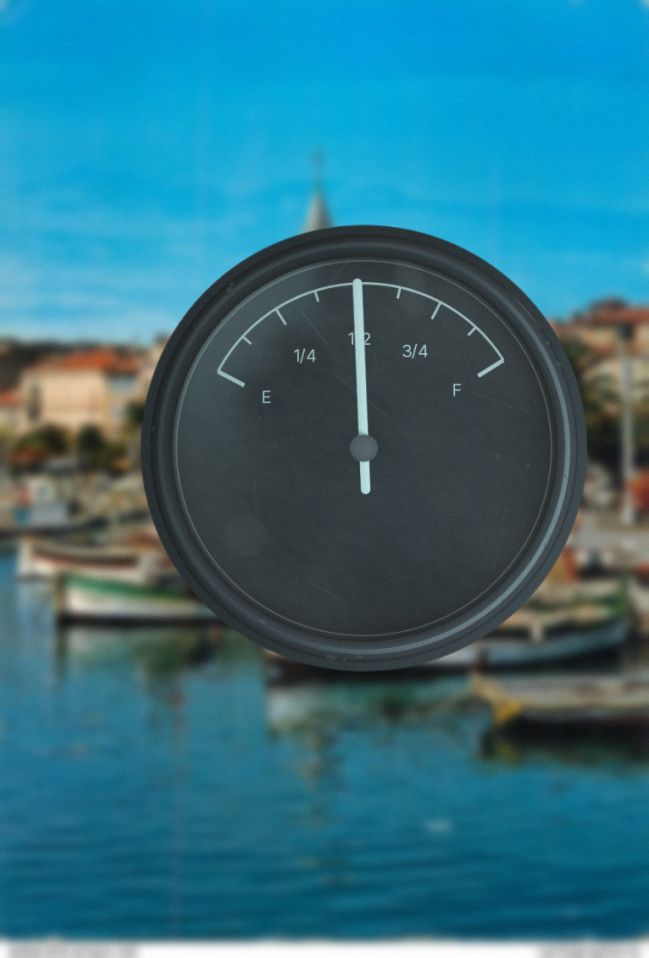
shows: 0.5
